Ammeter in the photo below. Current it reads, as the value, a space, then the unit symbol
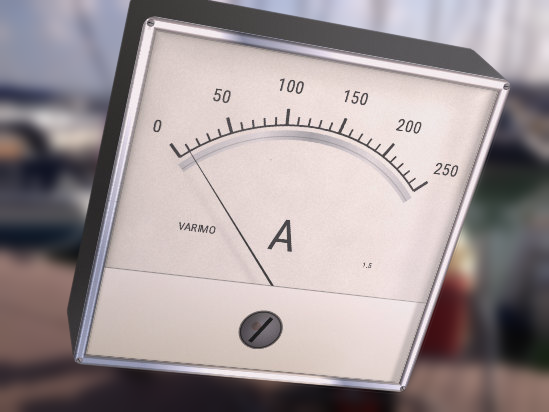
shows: 10 A
